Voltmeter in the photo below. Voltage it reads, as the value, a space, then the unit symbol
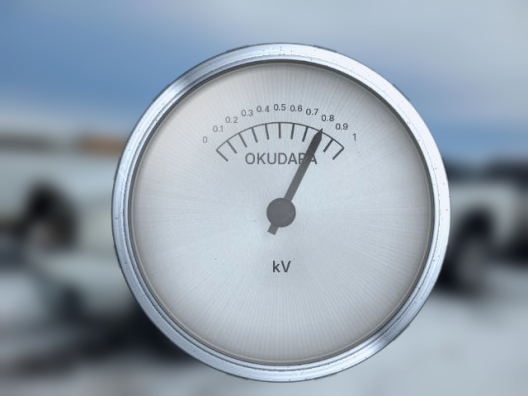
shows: 0.8 kV
